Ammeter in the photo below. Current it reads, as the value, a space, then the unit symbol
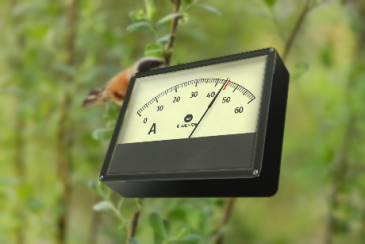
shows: 45 A
